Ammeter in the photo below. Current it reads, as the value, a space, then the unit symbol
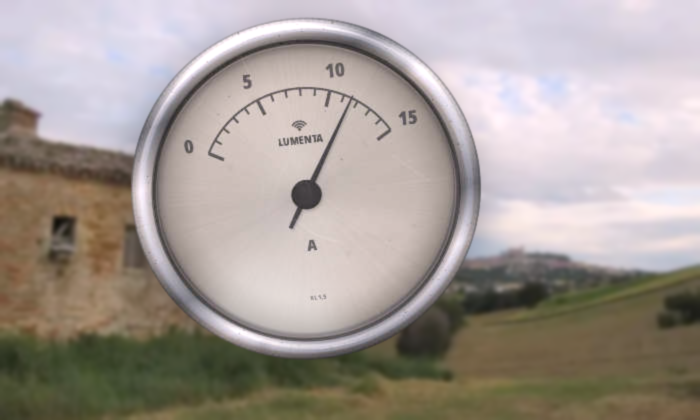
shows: 11.5 A
